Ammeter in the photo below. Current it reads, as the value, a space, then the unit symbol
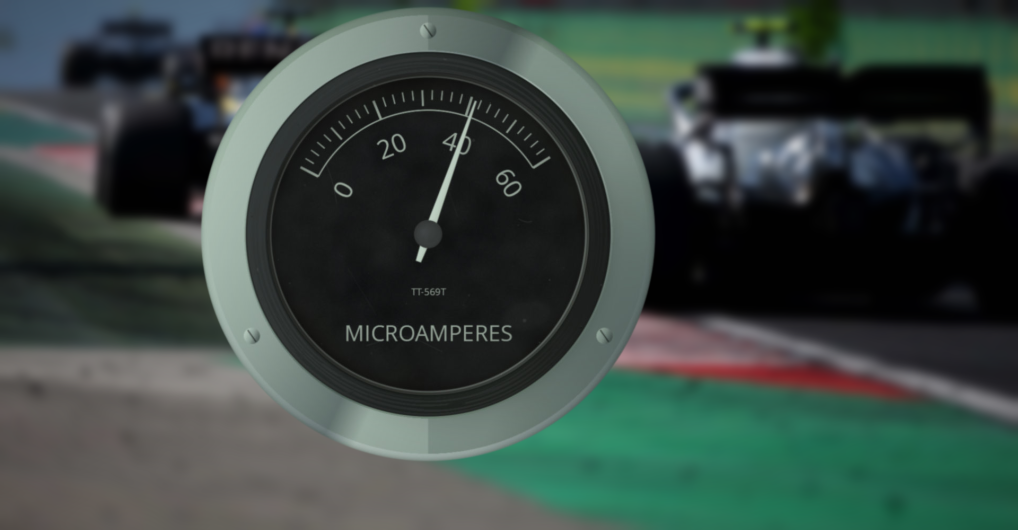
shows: 41 µA
